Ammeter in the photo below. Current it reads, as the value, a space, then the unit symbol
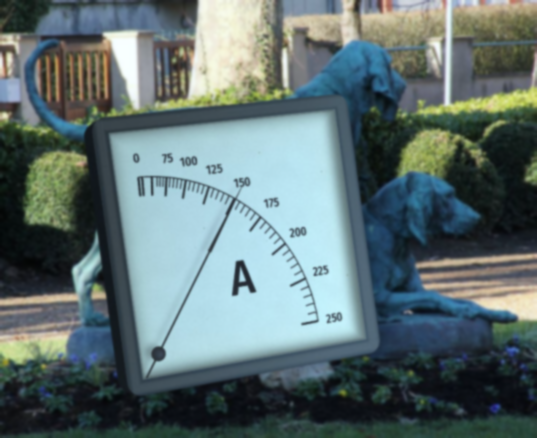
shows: 150 A
